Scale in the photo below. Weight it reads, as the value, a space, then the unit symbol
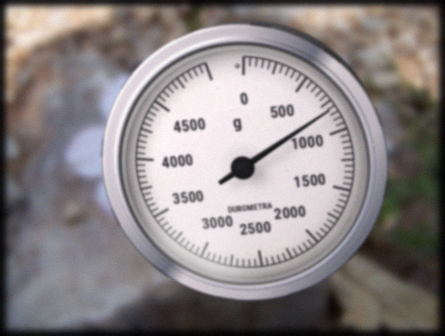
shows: 800 g
